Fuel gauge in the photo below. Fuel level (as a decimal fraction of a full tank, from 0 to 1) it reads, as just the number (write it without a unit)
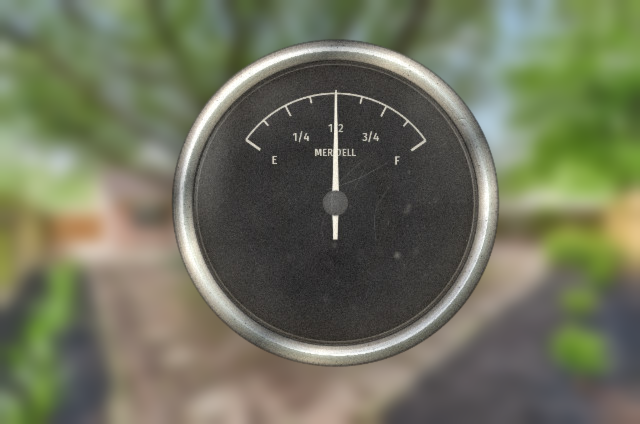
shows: 0.5
